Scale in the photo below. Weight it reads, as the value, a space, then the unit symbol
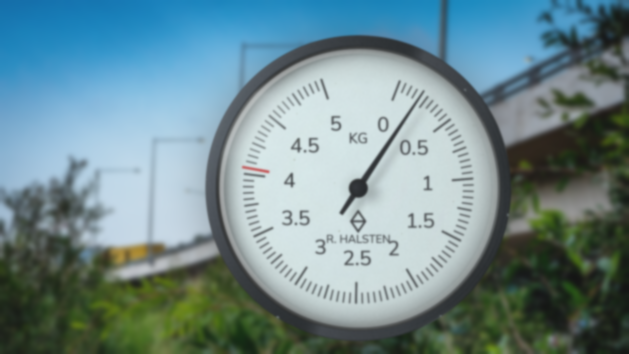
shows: 0.2 kg
